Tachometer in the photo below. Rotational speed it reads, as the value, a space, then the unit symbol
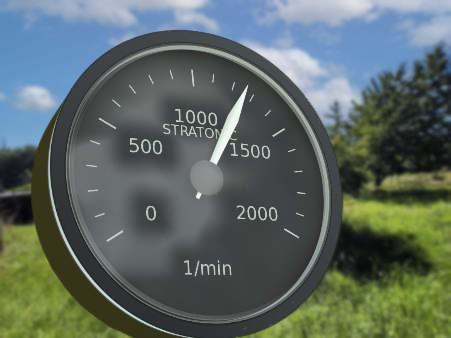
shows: 1250 rpm
